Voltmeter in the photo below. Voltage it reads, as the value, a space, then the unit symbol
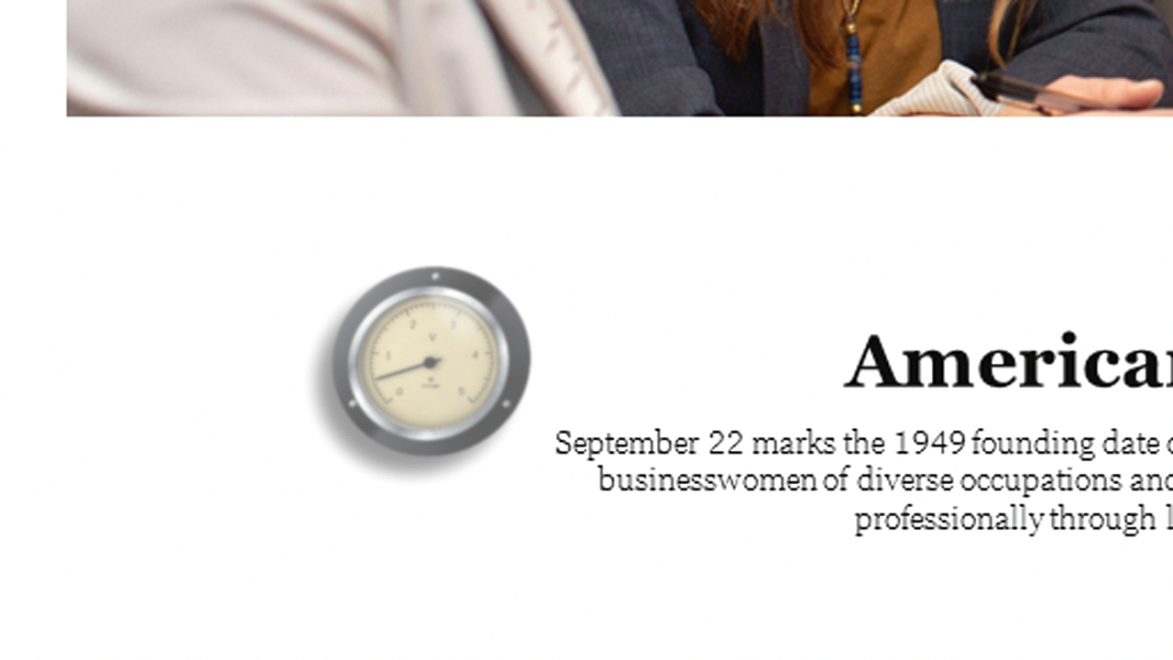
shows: 0.5 V
